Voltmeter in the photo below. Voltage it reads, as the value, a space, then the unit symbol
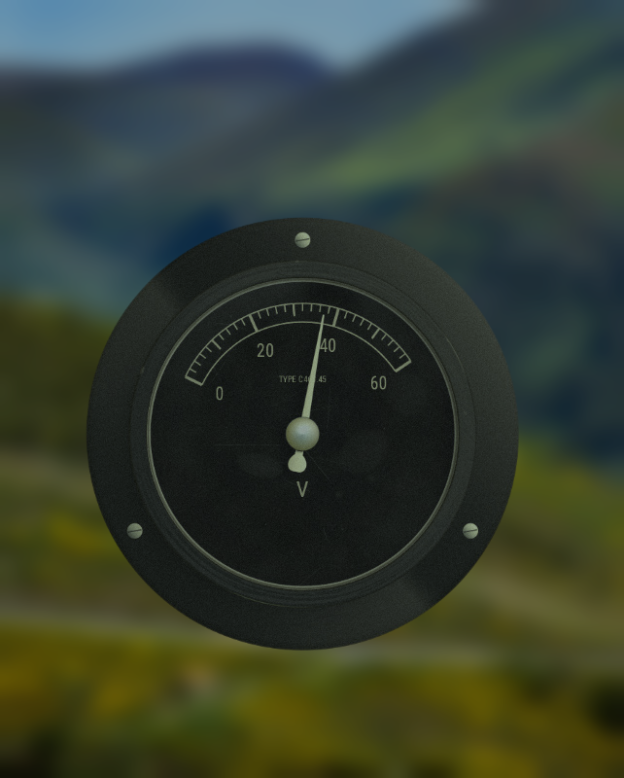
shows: 37 V
